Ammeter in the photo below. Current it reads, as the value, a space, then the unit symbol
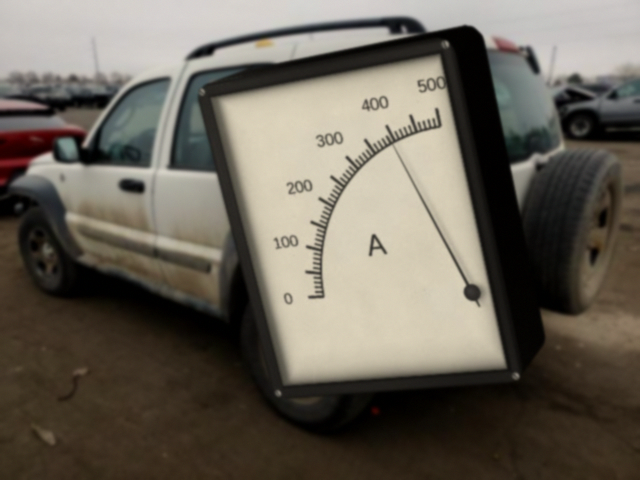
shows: 400 A
